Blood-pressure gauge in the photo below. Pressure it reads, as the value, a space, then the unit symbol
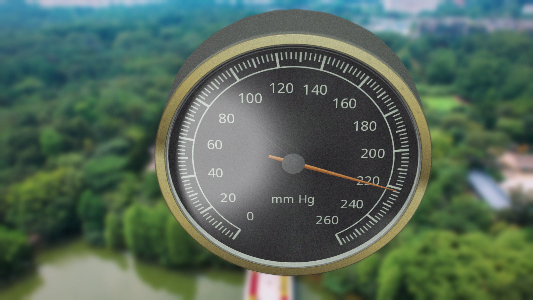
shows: 220 mmHg
